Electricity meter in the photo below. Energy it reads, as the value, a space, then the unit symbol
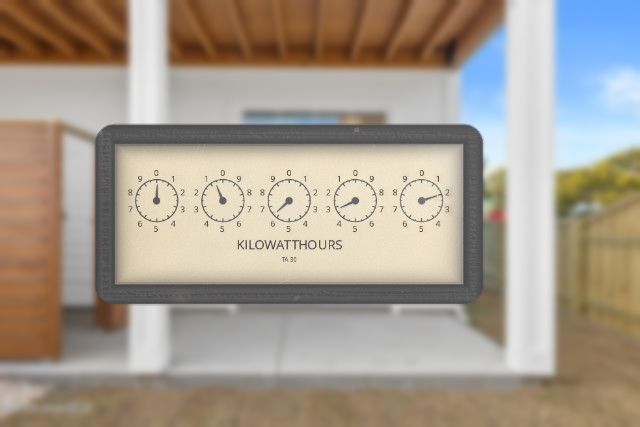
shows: 632 kWh
